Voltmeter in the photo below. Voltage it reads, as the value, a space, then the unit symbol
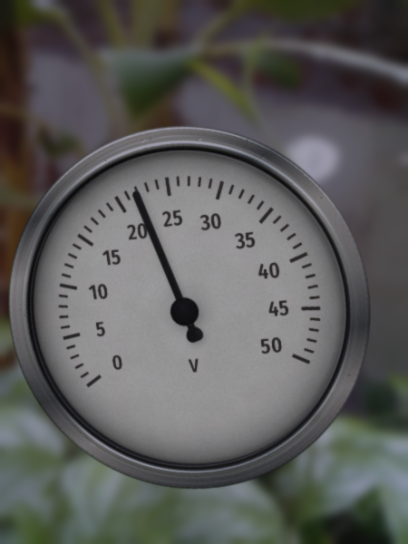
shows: 22 V
